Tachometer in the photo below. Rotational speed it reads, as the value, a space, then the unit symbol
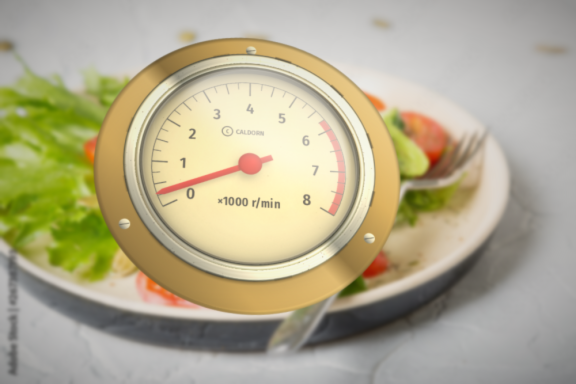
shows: 250 rpm
